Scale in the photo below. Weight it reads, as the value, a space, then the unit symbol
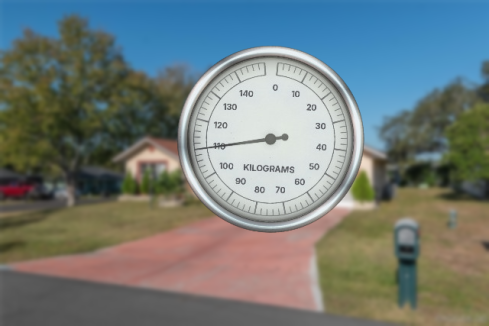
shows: 110 kg
